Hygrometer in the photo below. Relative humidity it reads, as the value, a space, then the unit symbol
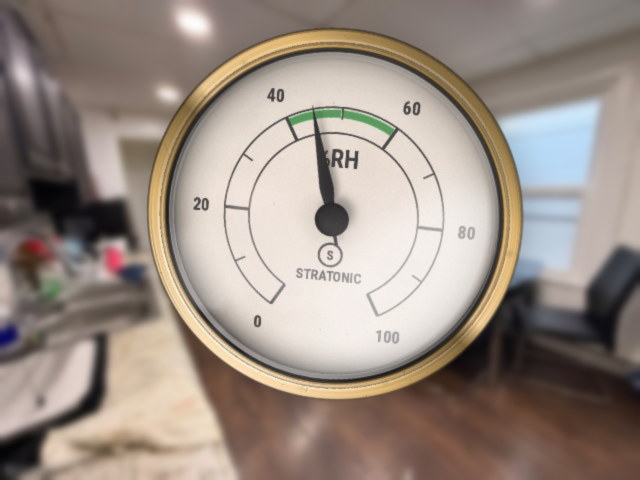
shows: 45 %
